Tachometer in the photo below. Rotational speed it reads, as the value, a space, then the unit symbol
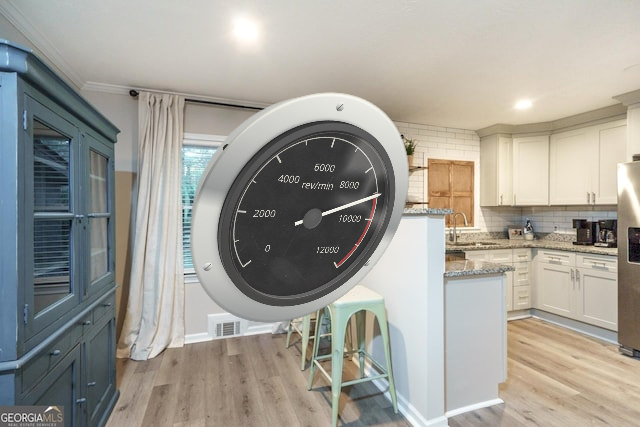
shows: 9000 rpm
